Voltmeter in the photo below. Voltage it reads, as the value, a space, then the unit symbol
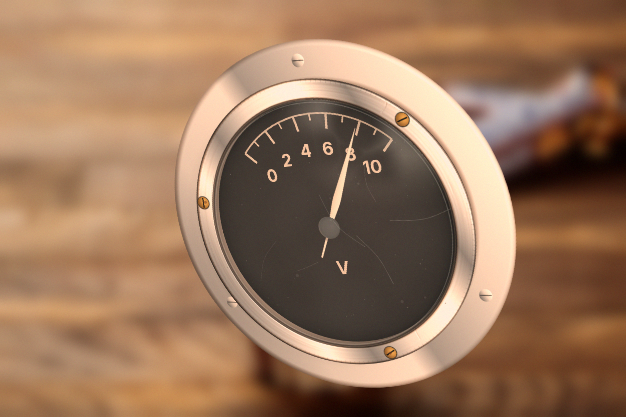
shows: 8 V
